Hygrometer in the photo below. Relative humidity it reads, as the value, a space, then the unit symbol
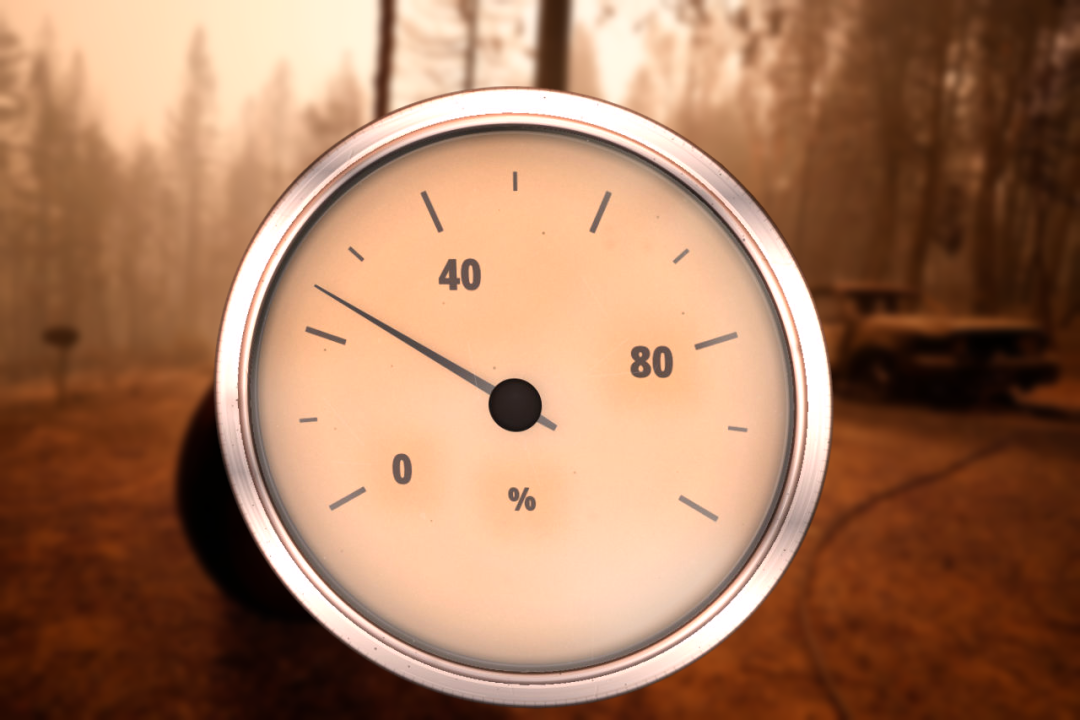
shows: 25 %
